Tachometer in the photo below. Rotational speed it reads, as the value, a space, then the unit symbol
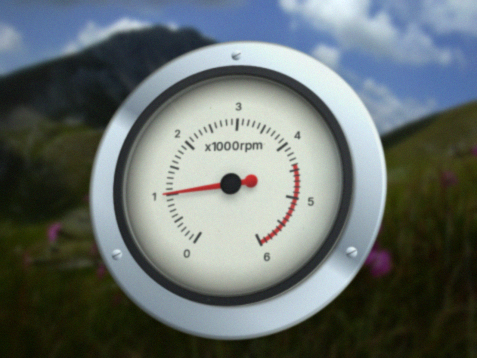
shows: 1000 rpm
